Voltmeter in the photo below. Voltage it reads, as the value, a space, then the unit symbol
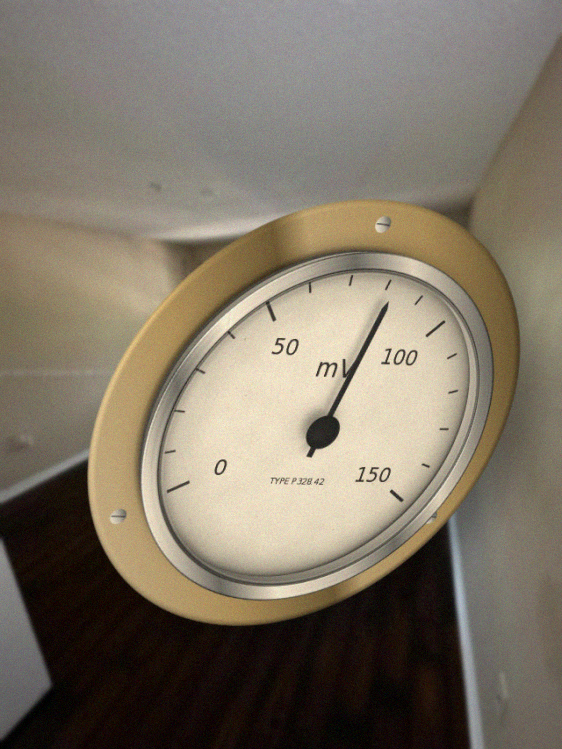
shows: 80 mV
